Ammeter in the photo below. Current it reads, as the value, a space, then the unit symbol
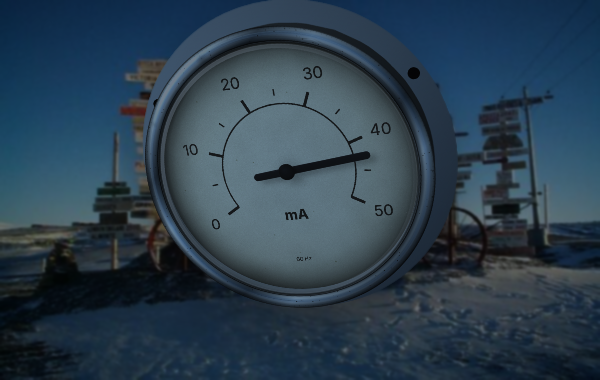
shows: 42.5 mA
